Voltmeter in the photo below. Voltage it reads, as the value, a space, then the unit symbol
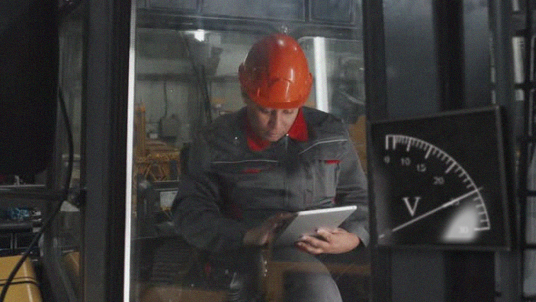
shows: 25 V
